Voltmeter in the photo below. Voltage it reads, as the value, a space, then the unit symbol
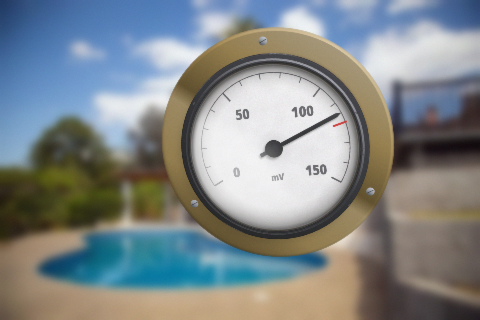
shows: 115 mV
